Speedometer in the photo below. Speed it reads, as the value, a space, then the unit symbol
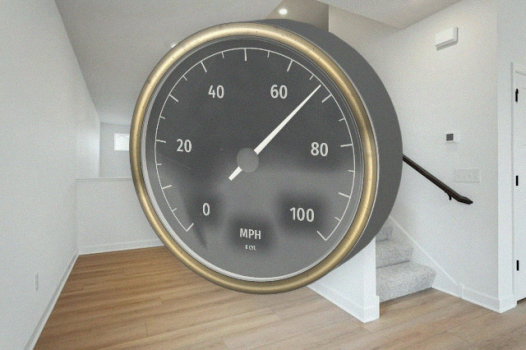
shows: 67.5 mph
